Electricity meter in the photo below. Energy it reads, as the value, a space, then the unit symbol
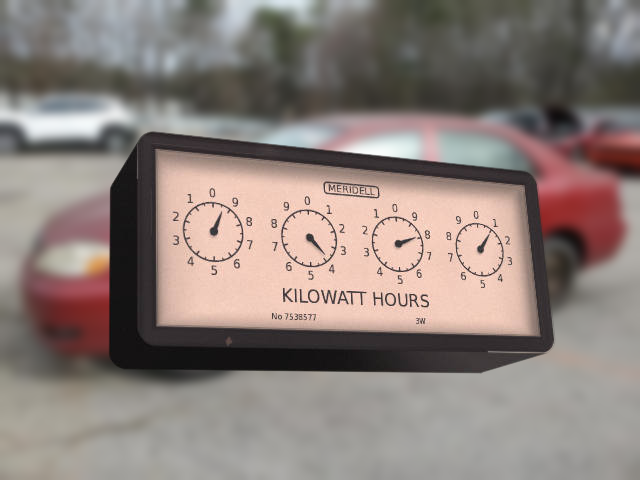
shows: 9381 kWh
